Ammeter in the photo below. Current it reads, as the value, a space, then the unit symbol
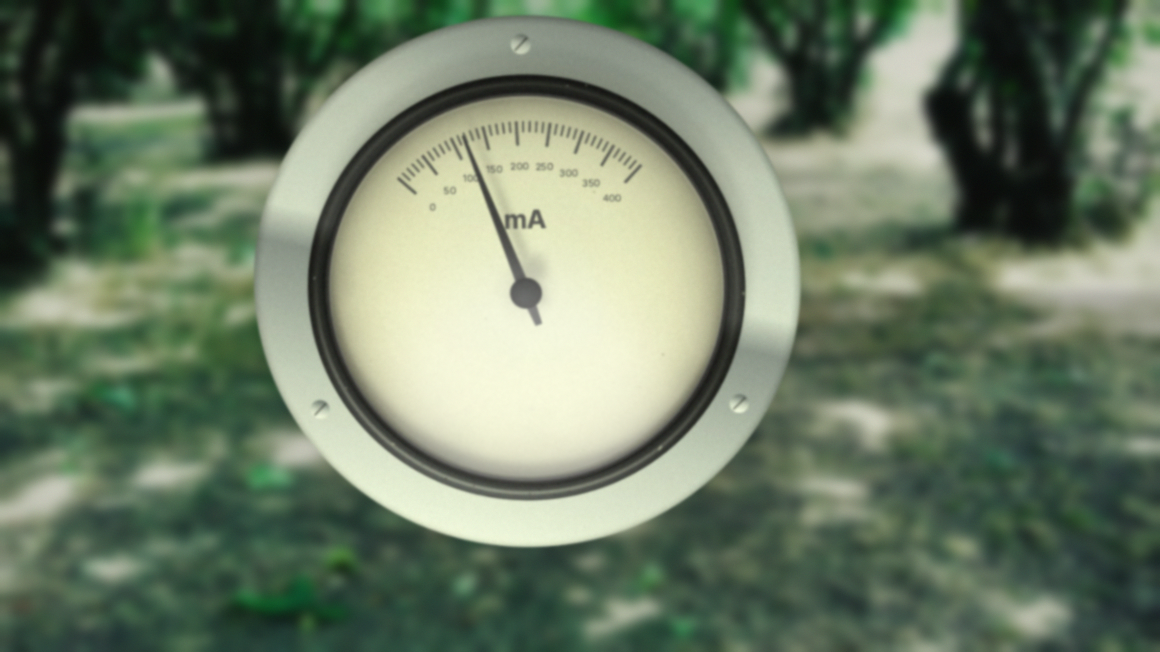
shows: 120 mA
